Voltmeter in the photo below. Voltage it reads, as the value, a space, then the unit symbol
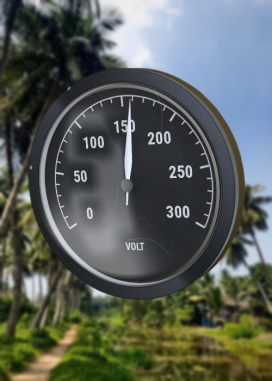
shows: 160 V
